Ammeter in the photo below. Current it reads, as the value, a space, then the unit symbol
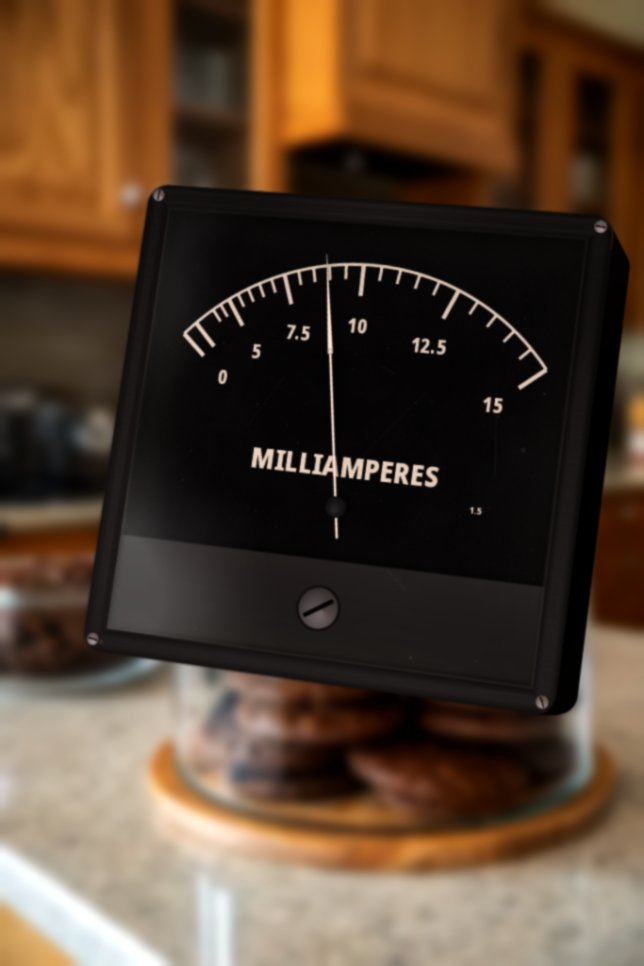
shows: 9 mA
